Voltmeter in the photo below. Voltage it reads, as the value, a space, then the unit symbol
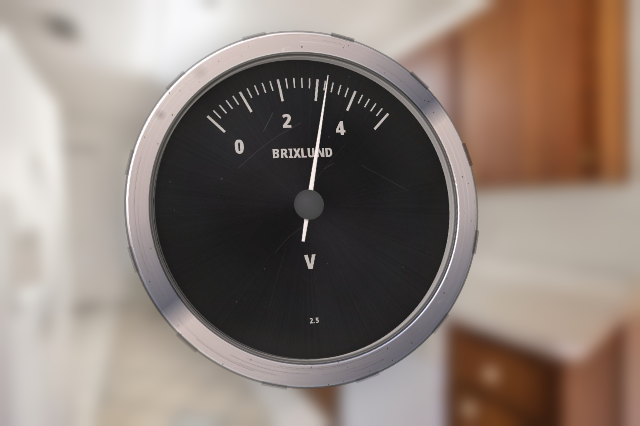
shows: 3.2 V
